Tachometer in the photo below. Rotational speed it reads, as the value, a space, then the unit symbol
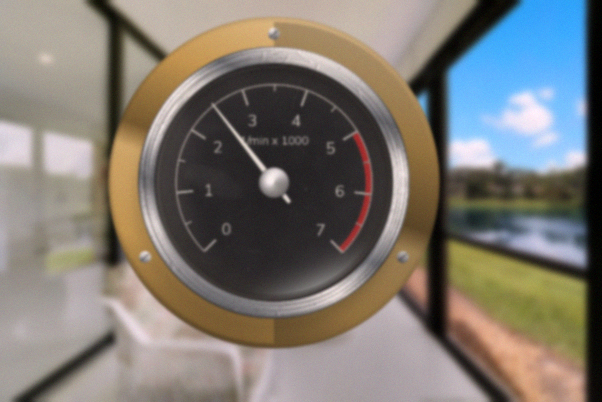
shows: 2500 rpm
